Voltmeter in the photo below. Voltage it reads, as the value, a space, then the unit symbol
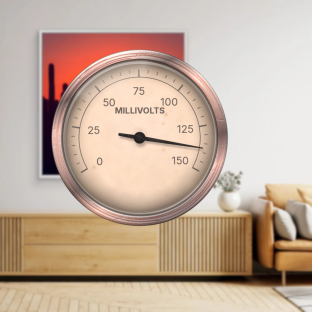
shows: 137.5 mV
